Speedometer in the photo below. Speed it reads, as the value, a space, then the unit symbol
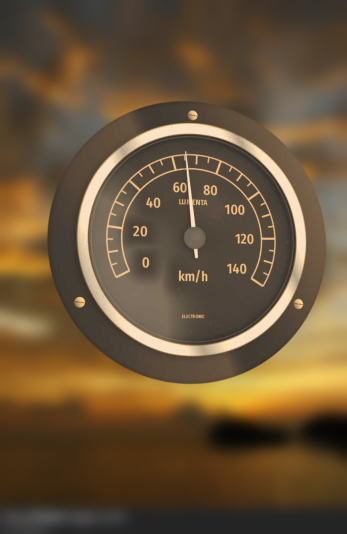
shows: 65 km/h
